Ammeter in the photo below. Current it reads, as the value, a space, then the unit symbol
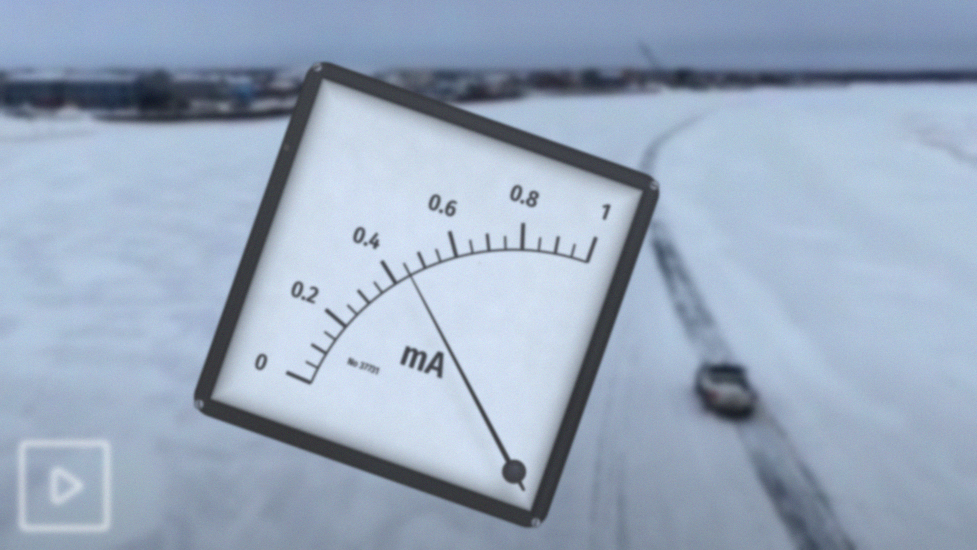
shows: 0.45 mA
